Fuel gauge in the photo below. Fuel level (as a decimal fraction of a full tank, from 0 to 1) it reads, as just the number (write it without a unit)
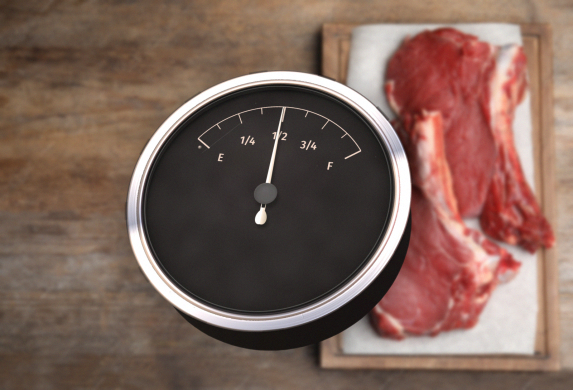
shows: 0.5
